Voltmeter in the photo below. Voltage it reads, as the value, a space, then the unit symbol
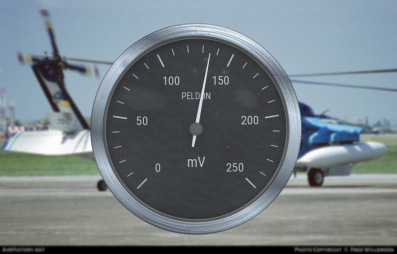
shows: 135 mV
